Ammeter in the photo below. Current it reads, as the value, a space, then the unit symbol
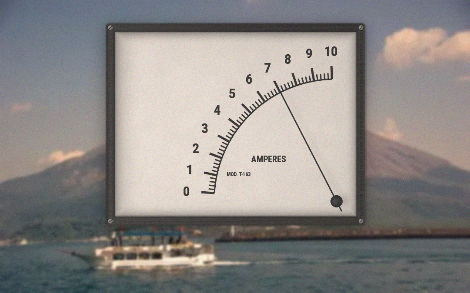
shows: 7 A
